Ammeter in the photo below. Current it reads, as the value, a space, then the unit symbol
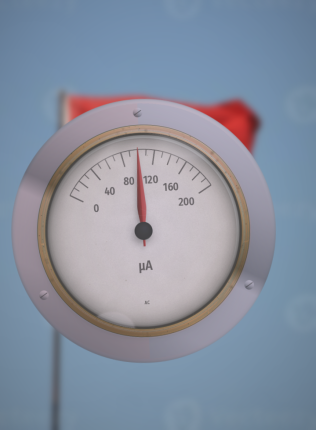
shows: 100 µA
